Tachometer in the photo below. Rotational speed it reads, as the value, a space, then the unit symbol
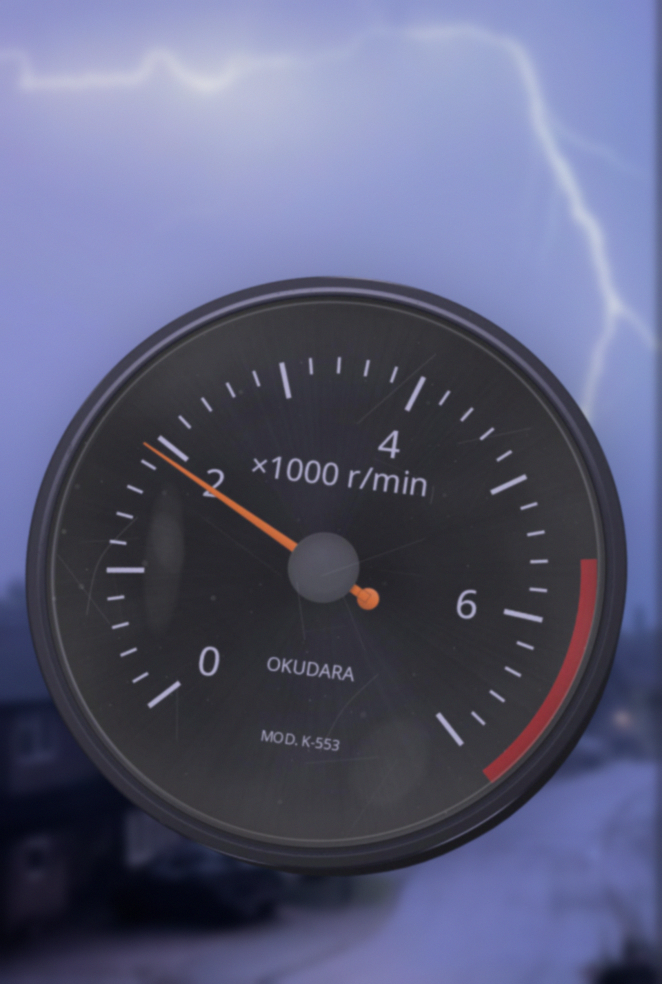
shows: 1900 rpm
